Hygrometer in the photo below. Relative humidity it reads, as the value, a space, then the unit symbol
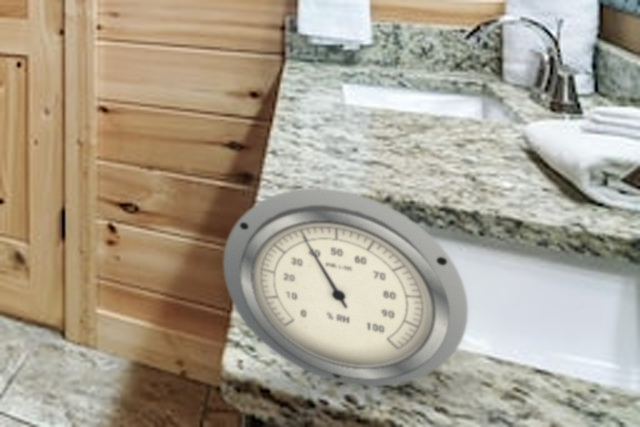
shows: 40 %
